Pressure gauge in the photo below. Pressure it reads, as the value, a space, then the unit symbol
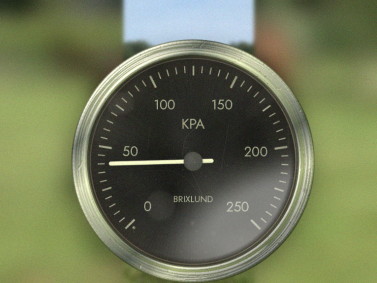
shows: 40 kPa
